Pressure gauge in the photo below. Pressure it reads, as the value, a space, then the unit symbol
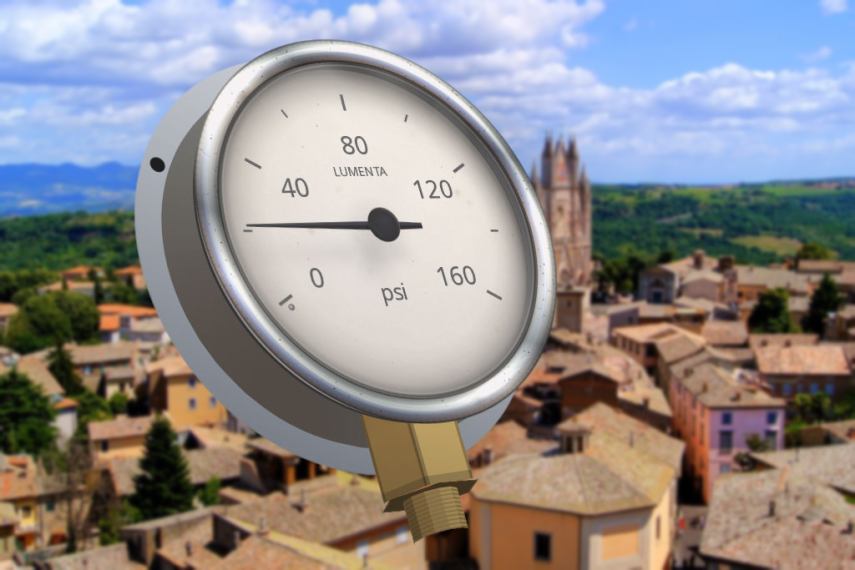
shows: 20 psi
